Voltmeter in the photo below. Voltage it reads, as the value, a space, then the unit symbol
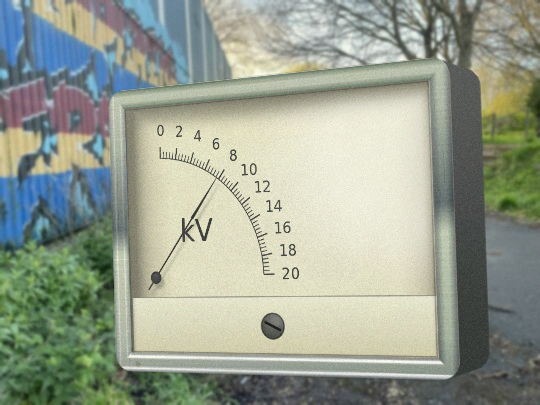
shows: 8 kV
